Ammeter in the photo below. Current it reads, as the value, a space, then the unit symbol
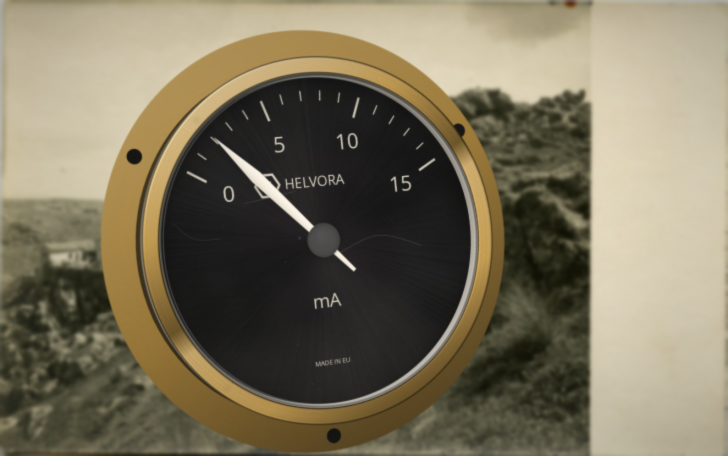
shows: 2 mA
